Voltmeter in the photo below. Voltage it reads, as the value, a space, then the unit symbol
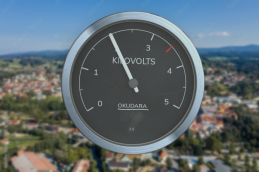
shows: 2 kV
